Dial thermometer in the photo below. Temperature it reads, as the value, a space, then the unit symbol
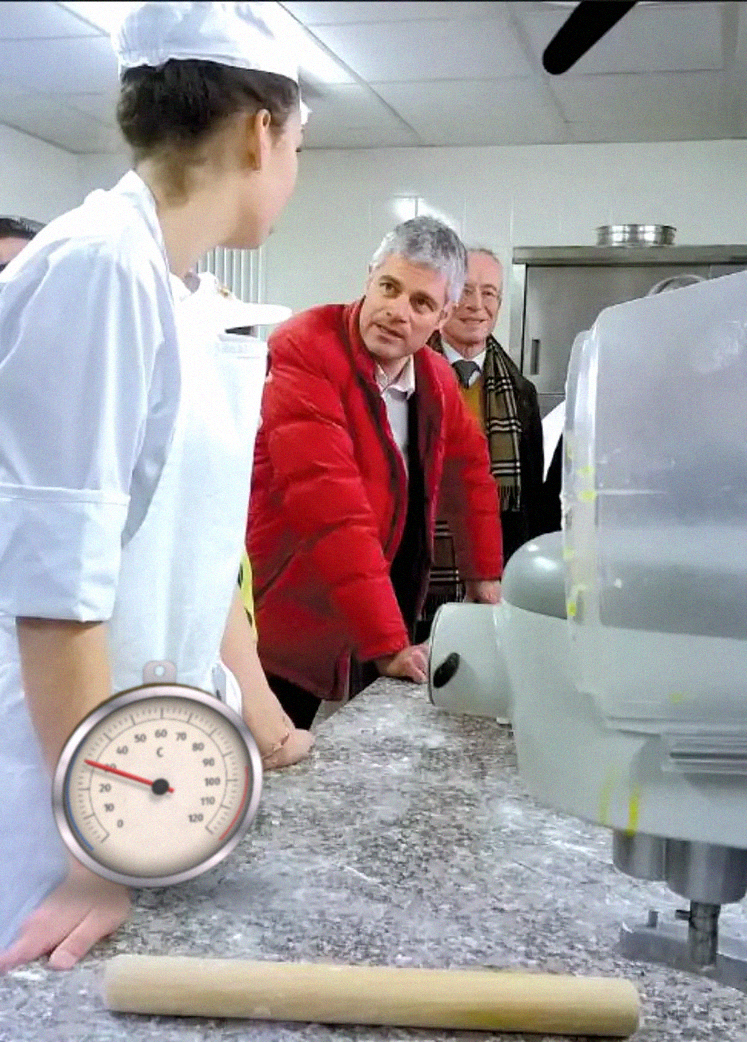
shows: 30 °C
